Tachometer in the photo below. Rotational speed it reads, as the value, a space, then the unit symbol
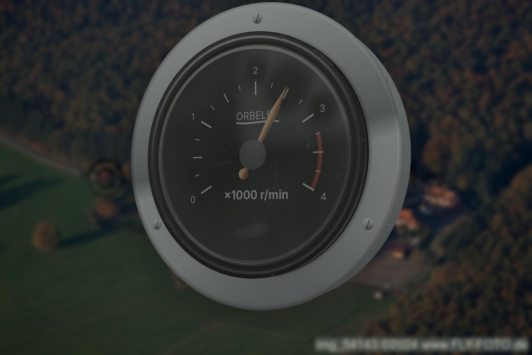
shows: 2500 rpm
